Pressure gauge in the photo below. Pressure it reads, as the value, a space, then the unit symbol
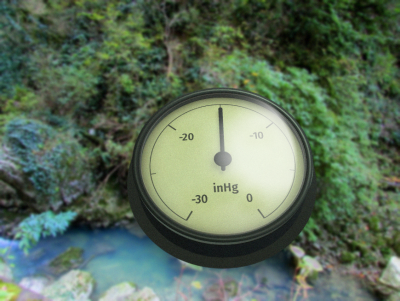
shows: -15 inHg
